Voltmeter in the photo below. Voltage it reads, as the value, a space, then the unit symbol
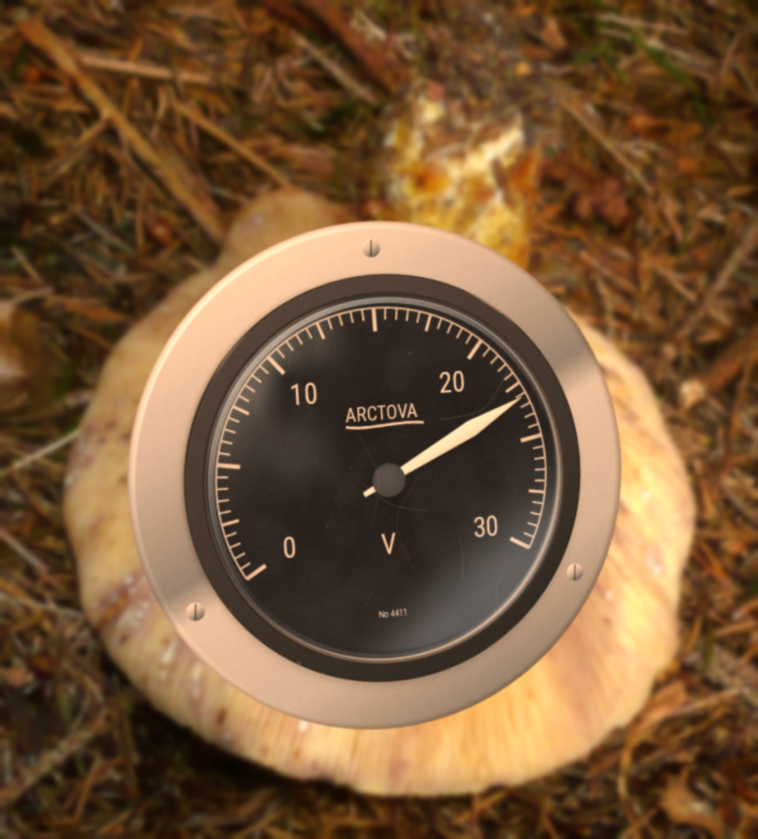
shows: 23 V
